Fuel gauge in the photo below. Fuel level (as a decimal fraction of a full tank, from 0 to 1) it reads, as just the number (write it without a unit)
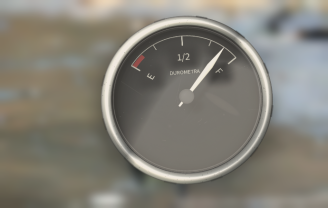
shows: 0.875
